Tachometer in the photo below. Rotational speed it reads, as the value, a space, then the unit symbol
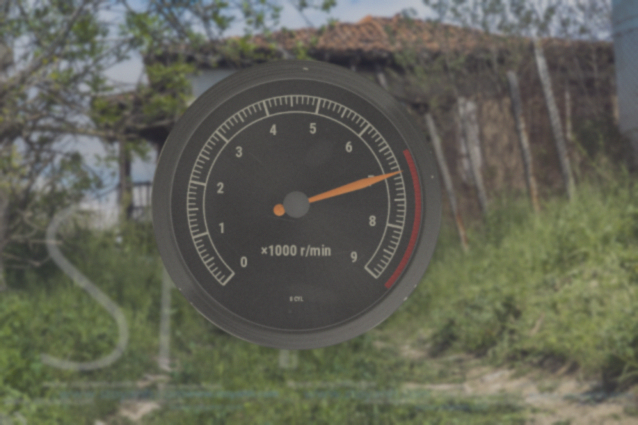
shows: 7000 rpm
